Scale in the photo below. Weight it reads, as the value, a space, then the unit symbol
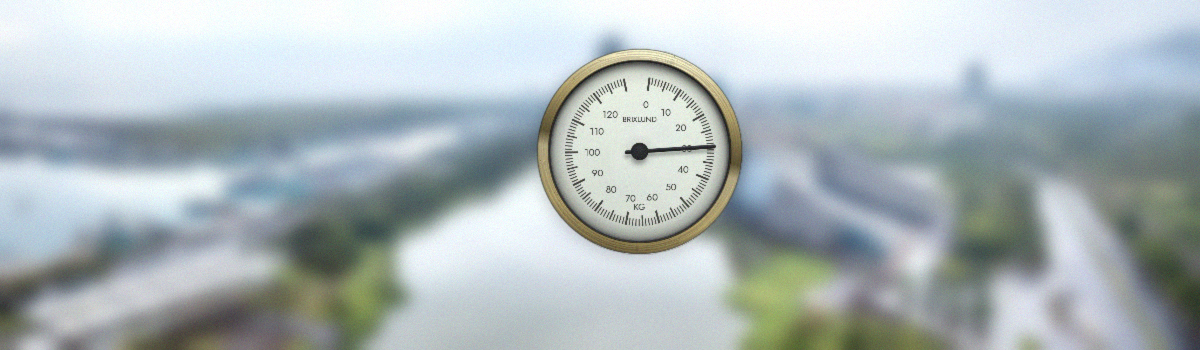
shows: 30 kg
